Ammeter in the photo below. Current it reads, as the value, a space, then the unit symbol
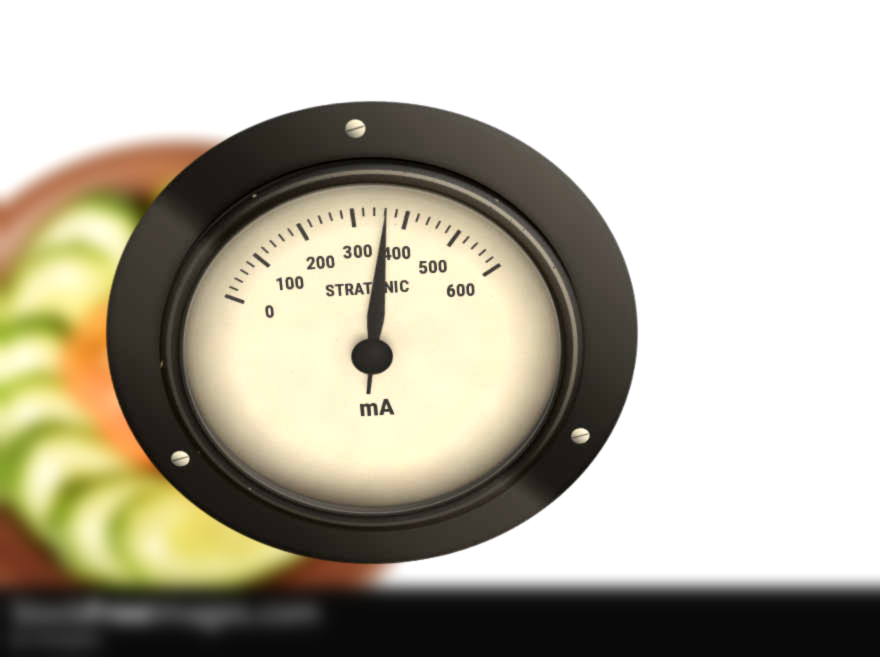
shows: 360 mA
